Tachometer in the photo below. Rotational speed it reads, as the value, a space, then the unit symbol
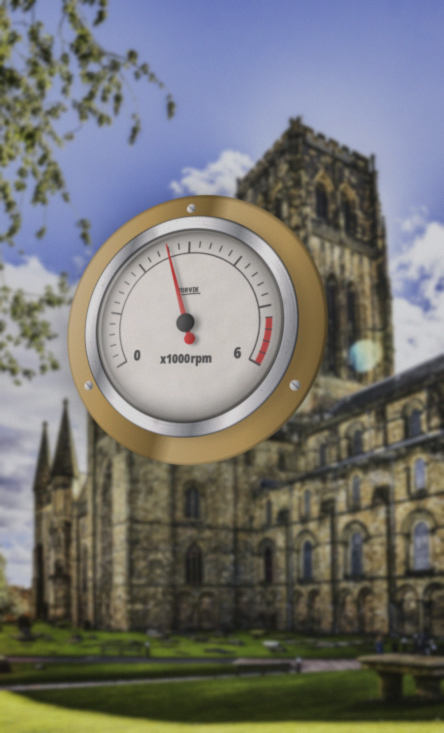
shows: 2600 rpm
